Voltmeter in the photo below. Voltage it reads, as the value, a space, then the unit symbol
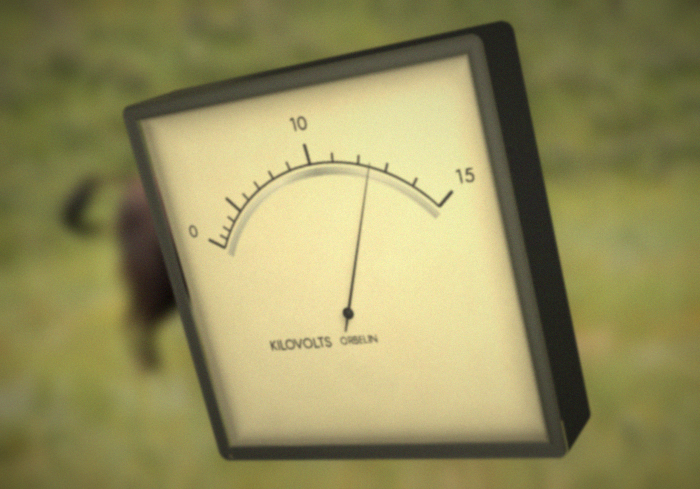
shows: 12.5 kV
